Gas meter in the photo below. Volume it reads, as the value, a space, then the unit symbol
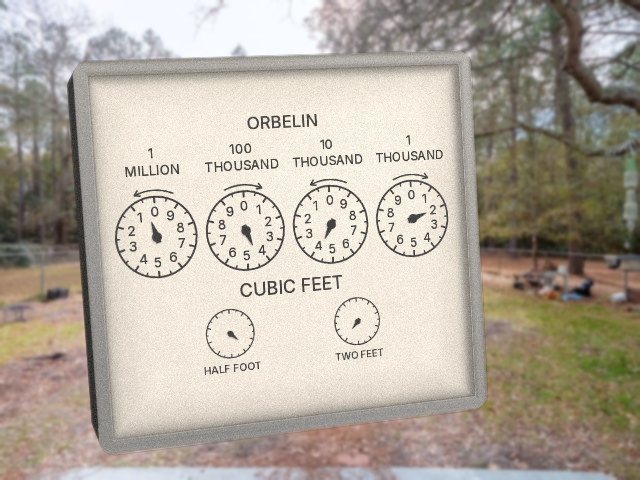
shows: 44200 ft³
